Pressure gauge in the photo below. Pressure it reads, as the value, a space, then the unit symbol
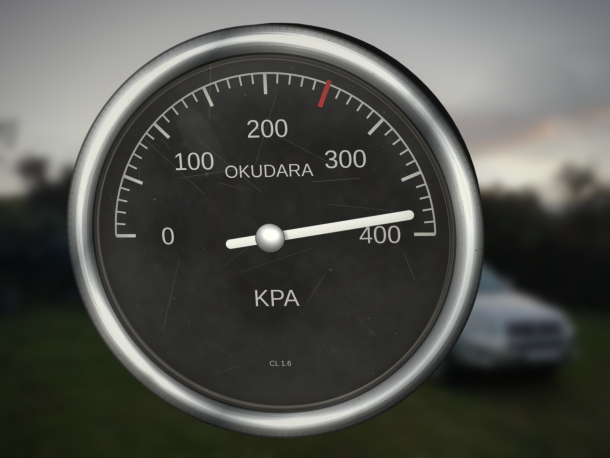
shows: 380 kPa
